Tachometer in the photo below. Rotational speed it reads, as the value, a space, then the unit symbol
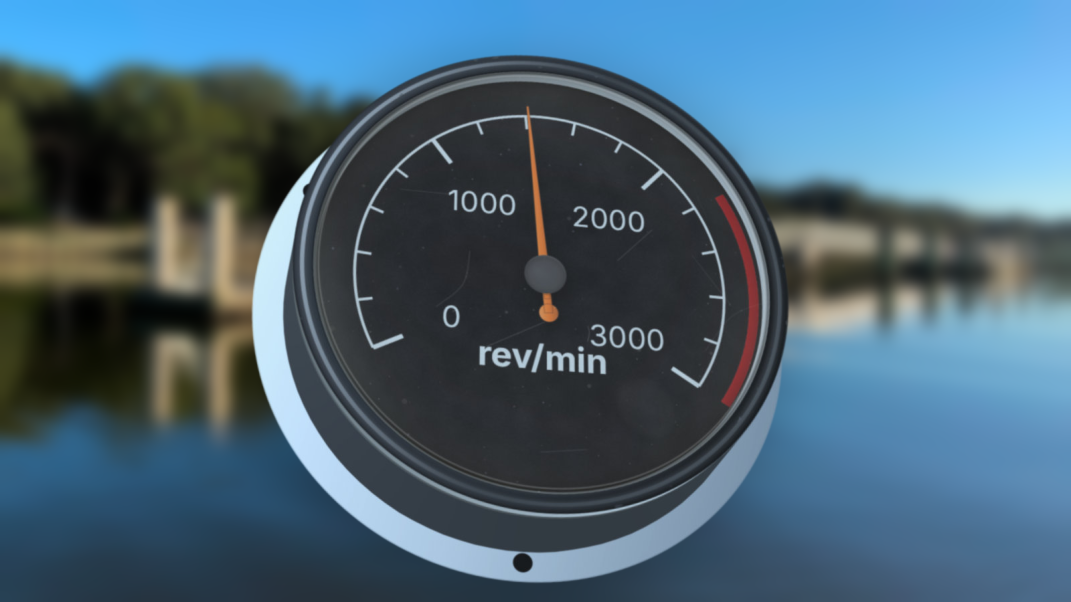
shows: 1400 rpm
